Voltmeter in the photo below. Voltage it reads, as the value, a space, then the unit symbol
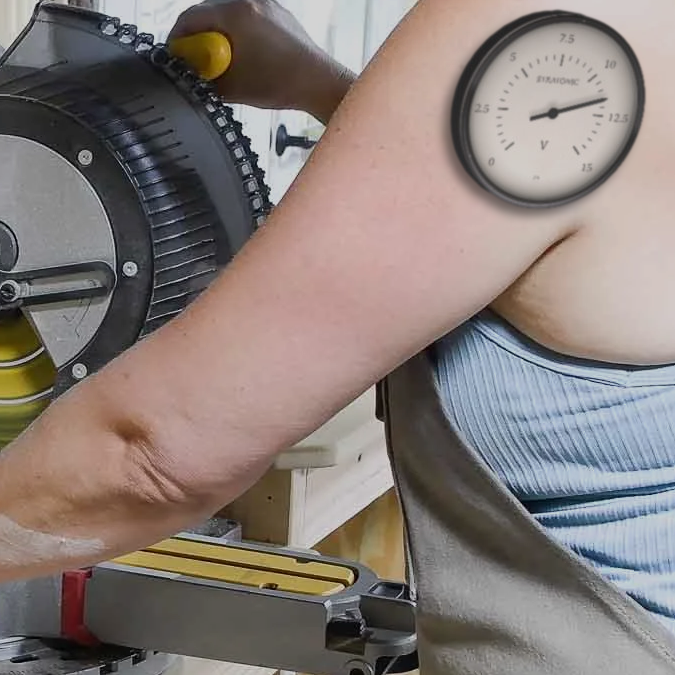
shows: 11.5 V
